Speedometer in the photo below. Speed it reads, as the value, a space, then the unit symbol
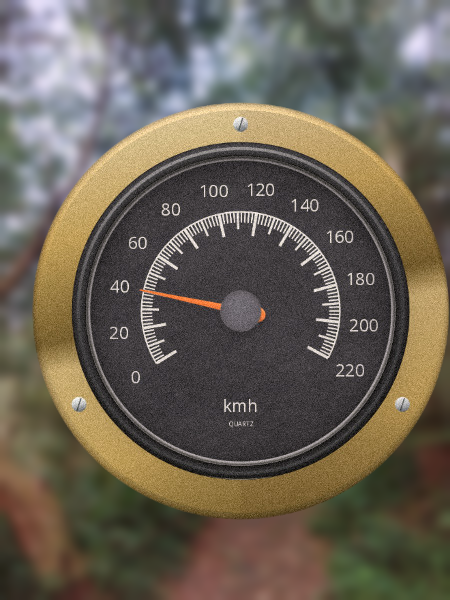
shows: 40 km/h
